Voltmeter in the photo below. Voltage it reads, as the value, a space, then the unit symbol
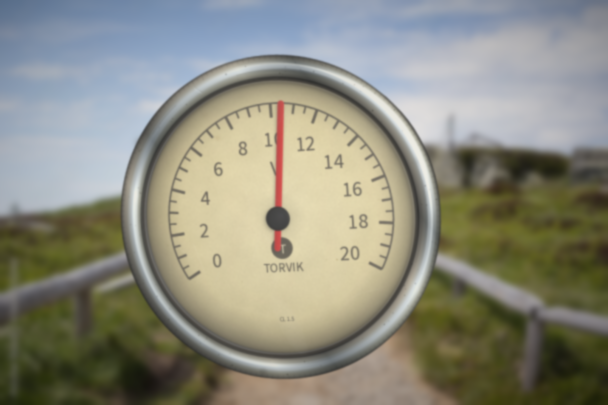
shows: 10.5 V
